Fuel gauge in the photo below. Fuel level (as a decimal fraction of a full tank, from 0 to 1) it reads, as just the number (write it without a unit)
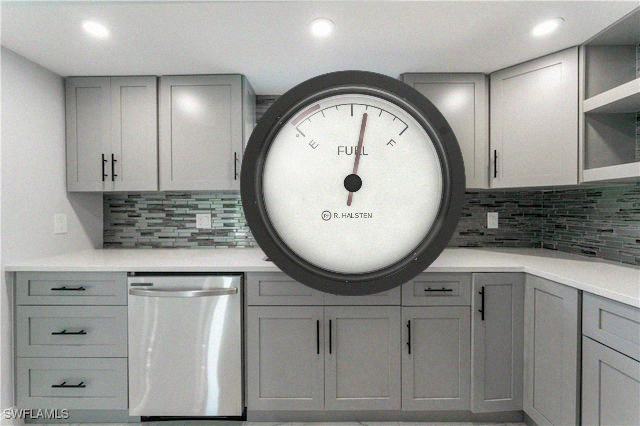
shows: 0.625
